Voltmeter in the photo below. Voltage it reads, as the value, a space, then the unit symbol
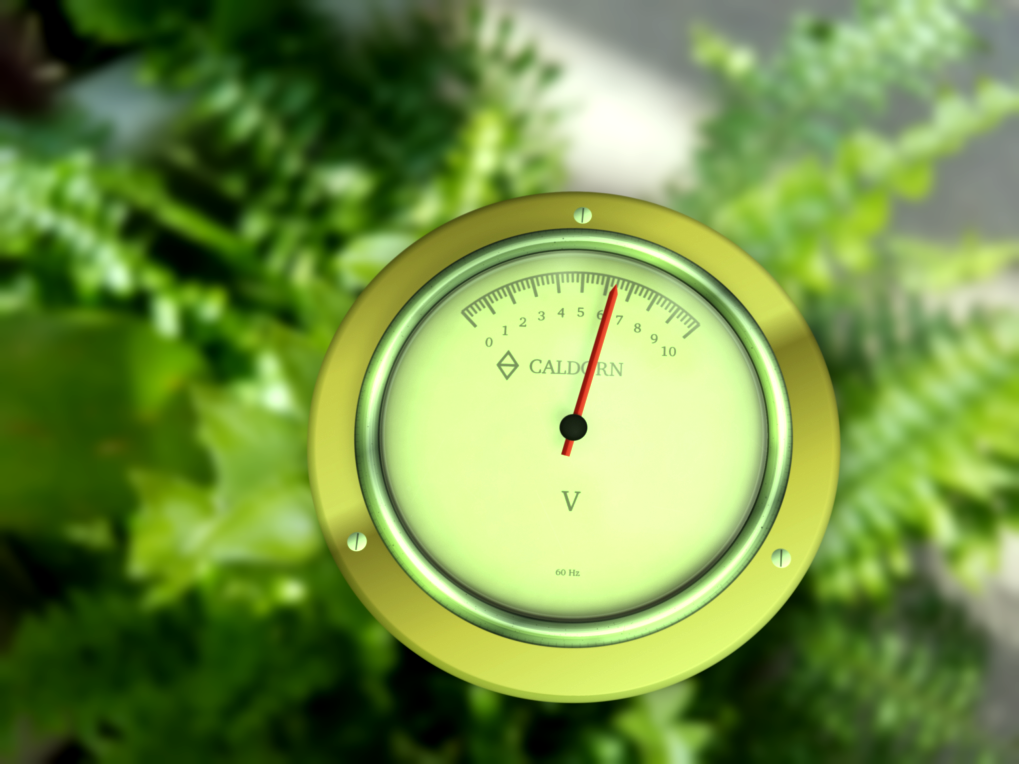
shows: 6.4 V
